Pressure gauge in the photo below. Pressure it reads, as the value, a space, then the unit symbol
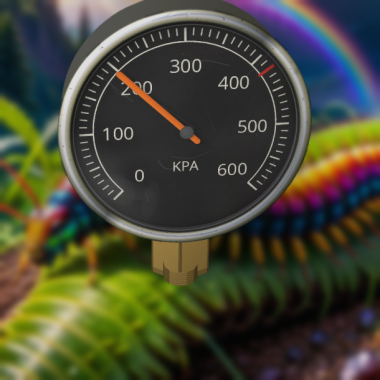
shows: 200 kPa
